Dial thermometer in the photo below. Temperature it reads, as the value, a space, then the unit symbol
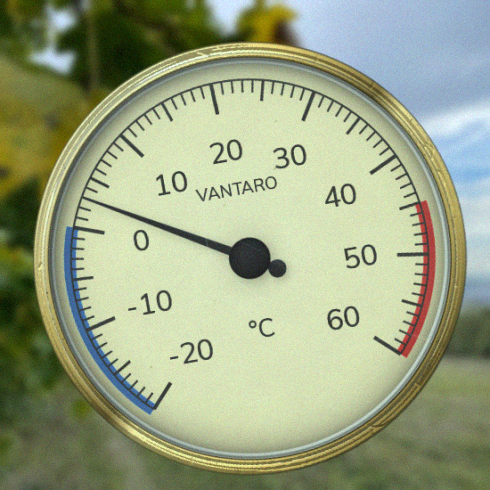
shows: 3 °C
